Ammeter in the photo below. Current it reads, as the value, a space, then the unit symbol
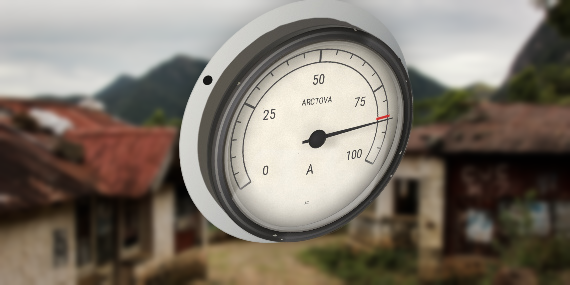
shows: 85 A
